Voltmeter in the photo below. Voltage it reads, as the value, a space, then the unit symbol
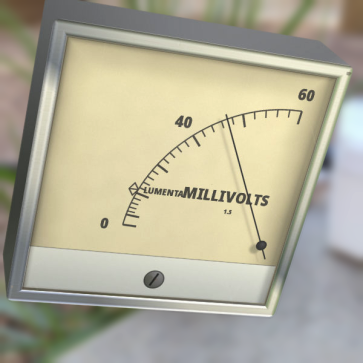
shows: 47 mV
